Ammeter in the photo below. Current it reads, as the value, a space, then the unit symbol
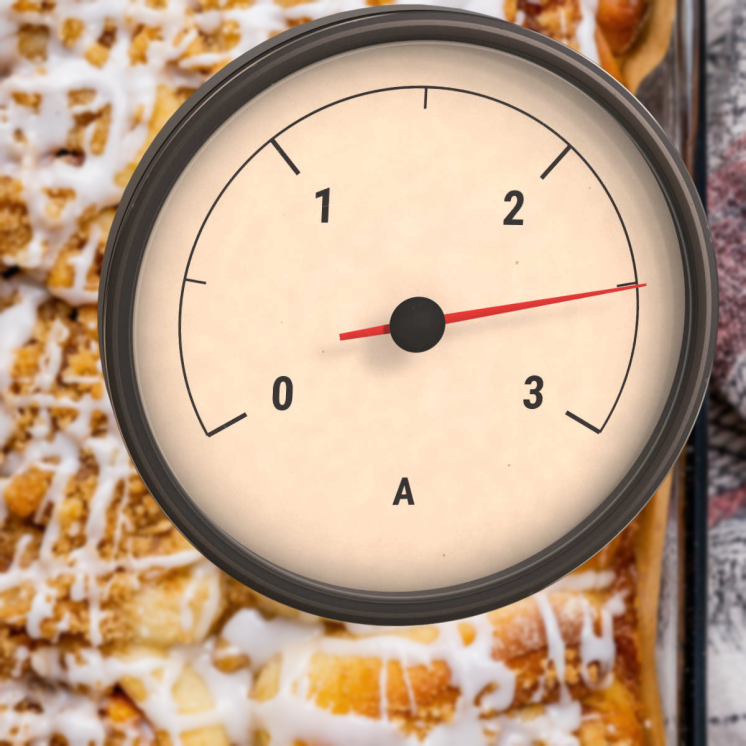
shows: 2.5 A
